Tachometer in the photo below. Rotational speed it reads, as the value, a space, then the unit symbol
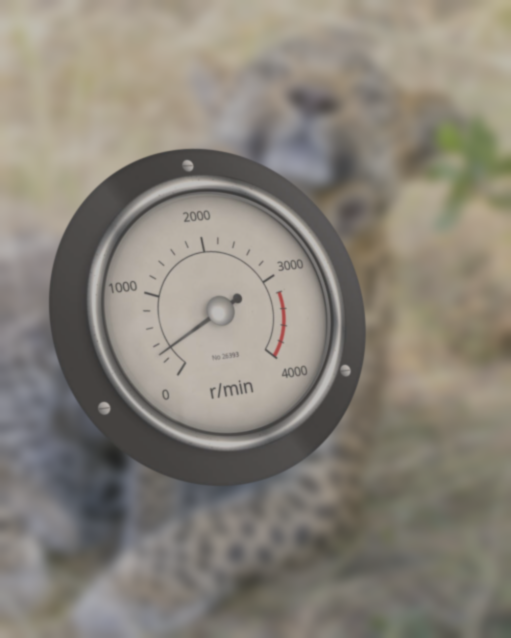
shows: 300 rpm
